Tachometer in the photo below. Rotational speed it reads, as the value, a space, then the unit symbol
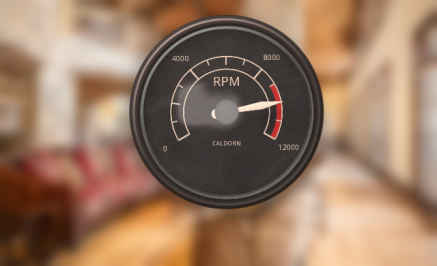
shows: 10000 rpm
